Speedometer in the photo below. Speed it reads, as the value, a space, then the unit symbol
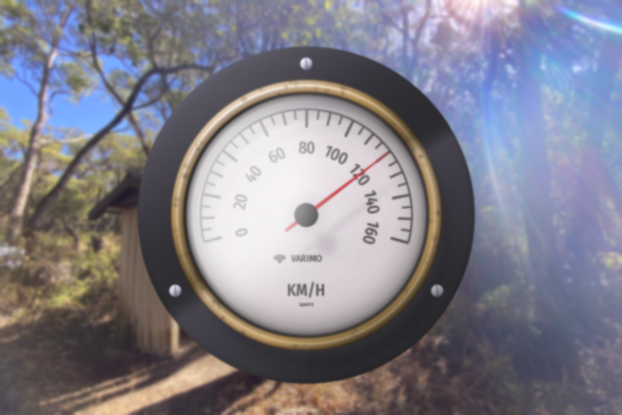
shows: 120 km/h
